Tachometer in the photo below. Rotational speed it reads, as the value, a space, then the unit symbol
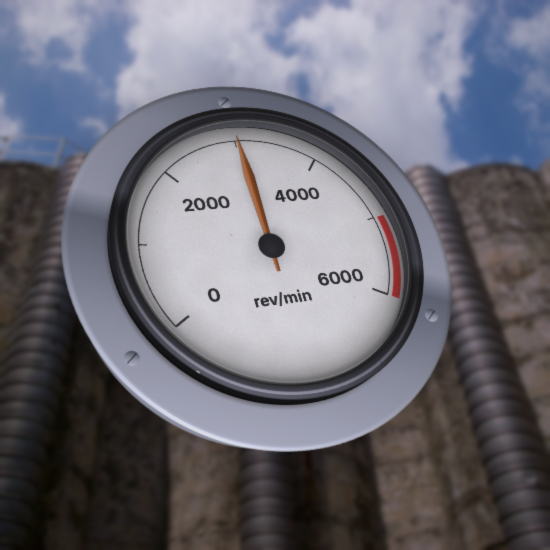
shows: 3000 rpm
